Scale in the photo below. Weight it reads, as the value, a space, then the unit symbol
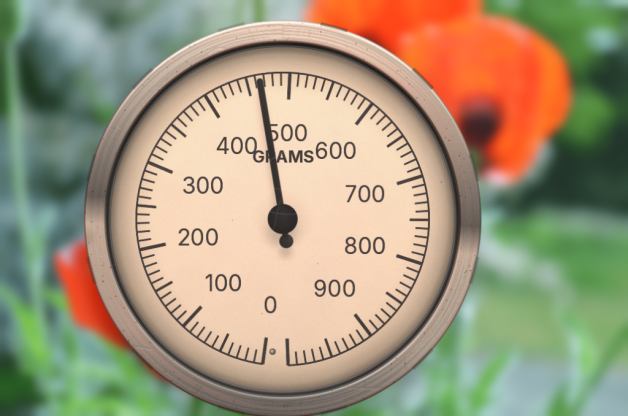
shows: 465 g
